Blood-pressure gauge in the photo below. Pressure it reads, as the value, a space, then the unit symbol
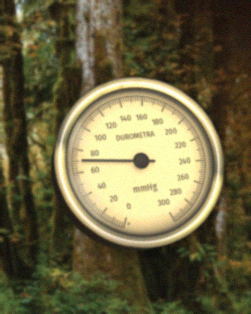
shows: 70 mmHg
